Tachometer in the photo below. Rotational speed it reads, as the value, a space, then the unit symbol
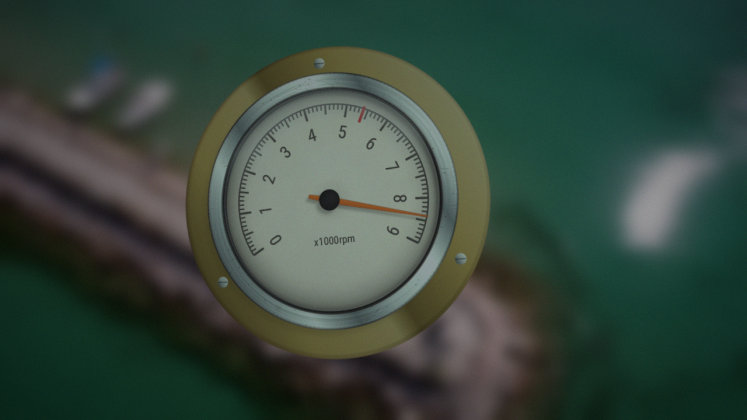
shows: 8400 rpm
